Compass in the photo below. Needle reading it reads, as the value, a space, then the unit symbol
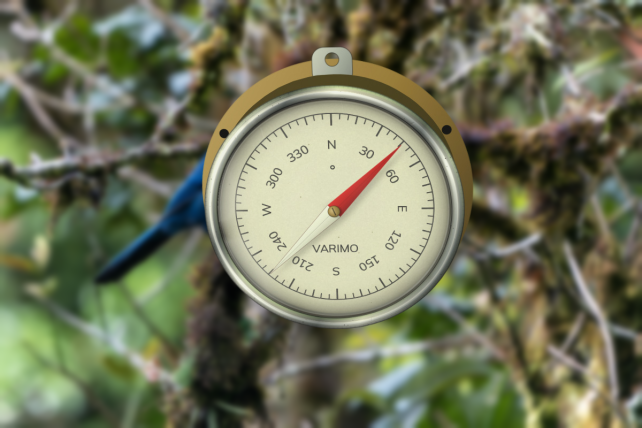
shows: 45 °
